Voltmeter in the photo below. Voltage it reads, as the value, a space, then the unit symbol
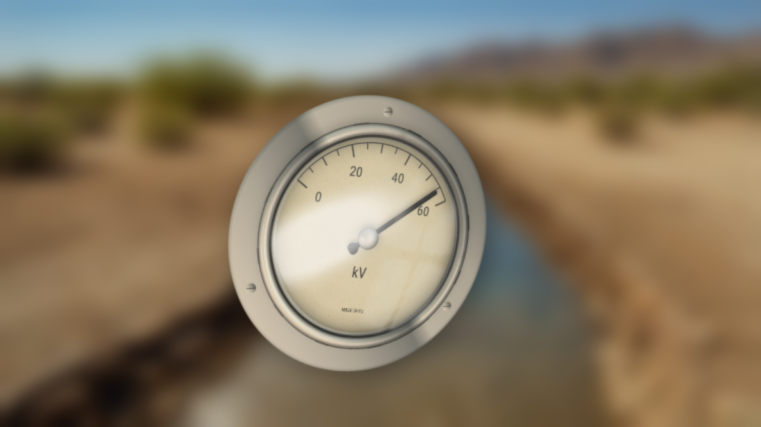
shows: 55 kV
